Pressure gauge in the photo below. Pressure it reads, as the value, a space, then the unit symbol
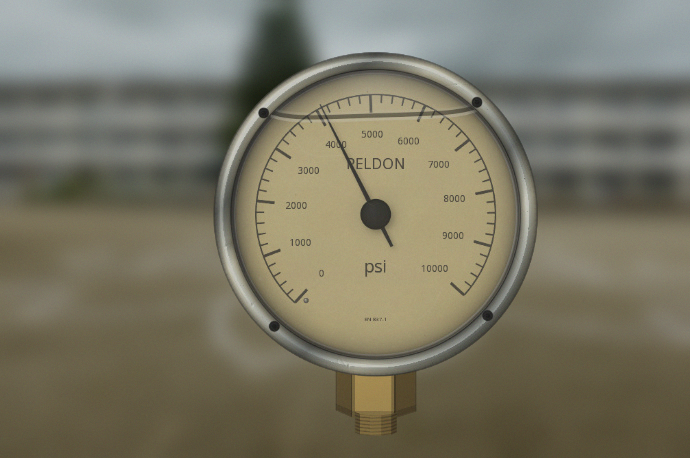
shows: 4100 psi
